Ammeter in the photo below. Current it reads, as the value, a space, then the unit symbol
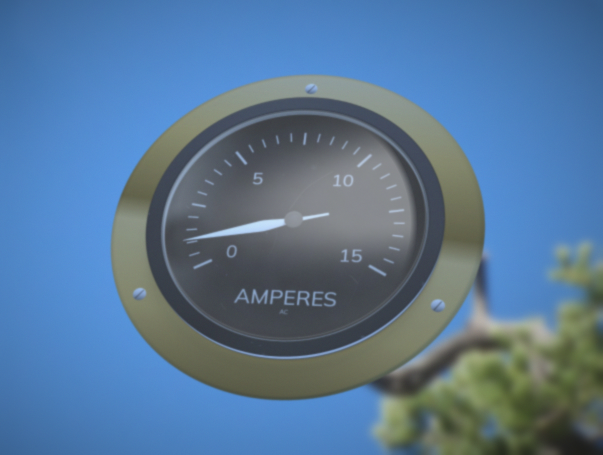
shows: 1 A
